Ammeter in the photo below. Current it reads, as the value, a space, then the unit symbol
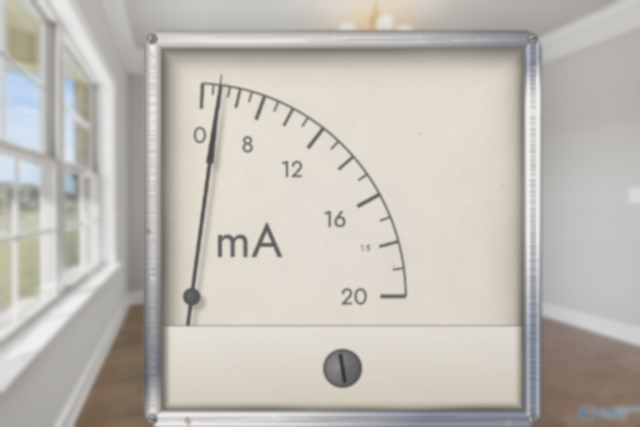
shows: 4 mA
